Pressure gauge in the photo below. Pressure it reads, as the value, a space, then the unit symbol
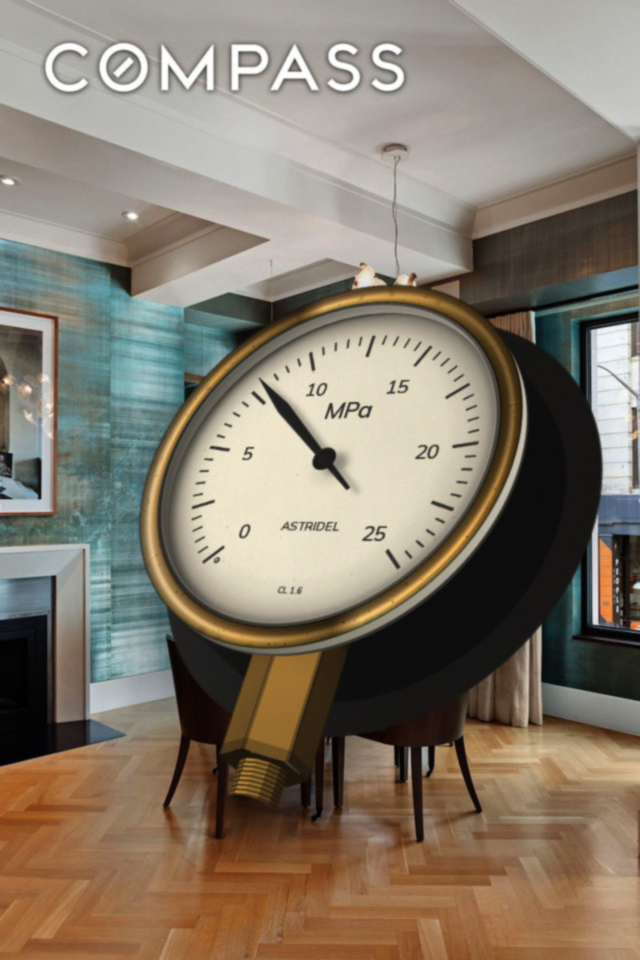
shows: 8 MPa
